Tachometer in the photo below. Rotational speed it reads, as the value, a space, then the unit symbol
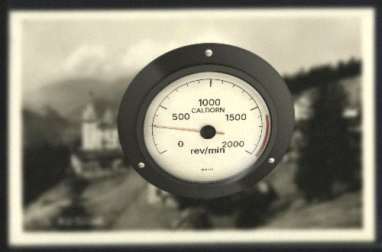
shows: 300 rpm
